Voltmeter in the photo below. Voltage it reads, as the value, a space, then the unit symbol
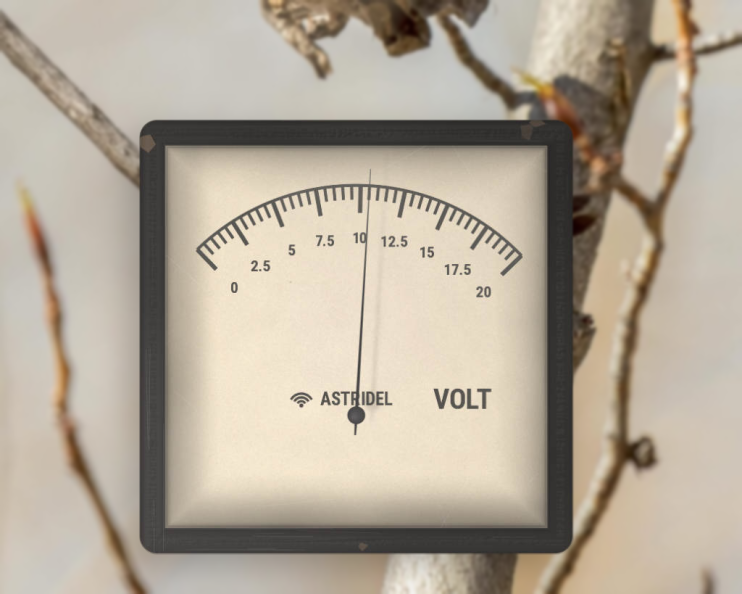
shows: 10.5 V
